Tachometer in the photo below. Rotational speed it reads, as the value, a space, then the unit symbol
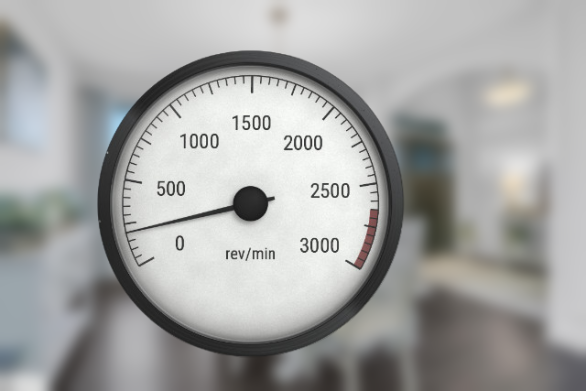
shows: 200 rpm
